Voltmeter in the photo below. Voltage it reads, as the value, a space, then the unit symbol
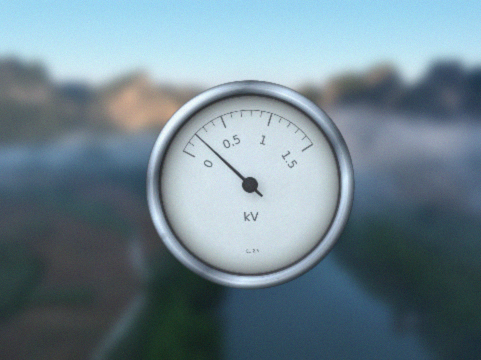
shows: 0.2 kV
